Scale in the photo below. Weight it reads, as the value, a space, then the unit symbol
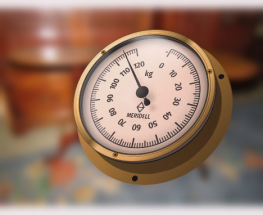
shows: 115 kg
